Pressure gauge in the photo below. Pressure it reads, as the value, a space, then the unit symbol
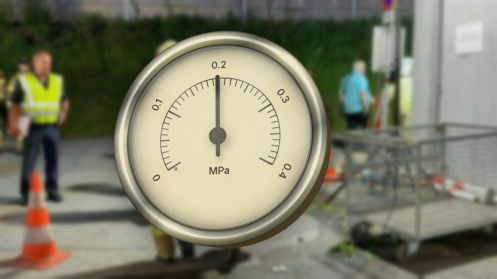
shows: 0.2 MPa
